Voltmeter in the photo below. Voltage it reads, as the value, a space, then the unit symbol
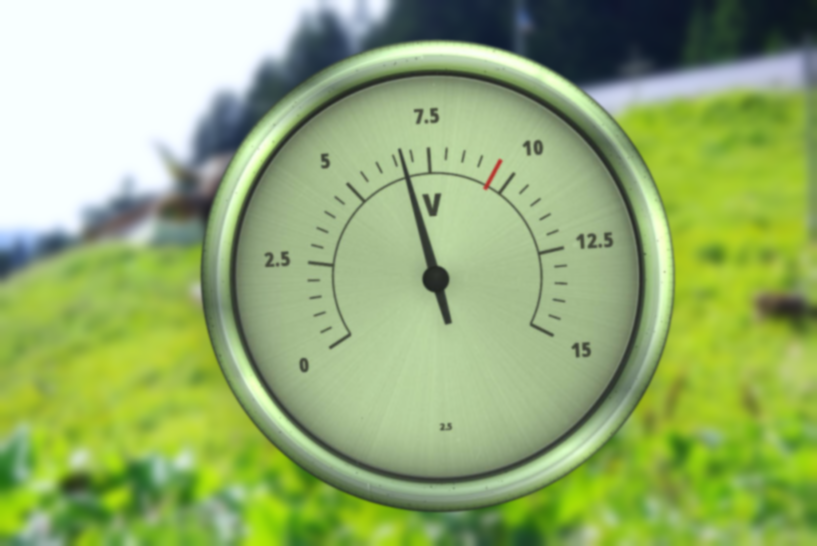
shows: 6.75 V
